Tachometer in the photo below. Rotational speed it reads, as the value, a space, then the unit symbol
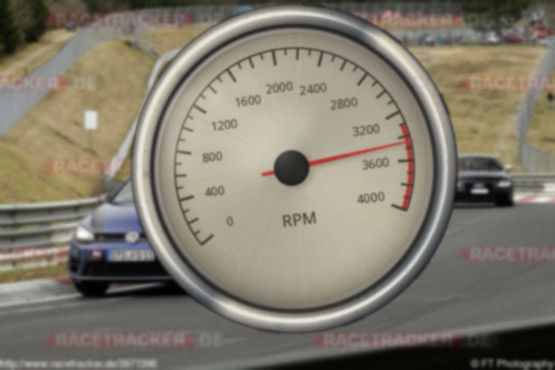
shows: 3450 rpm
